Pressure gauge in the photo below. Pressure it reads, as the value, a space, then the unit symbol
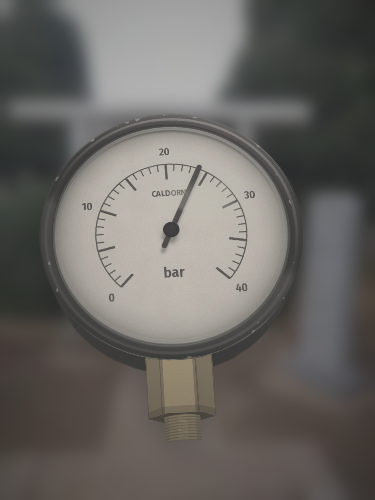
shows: 24 bar
